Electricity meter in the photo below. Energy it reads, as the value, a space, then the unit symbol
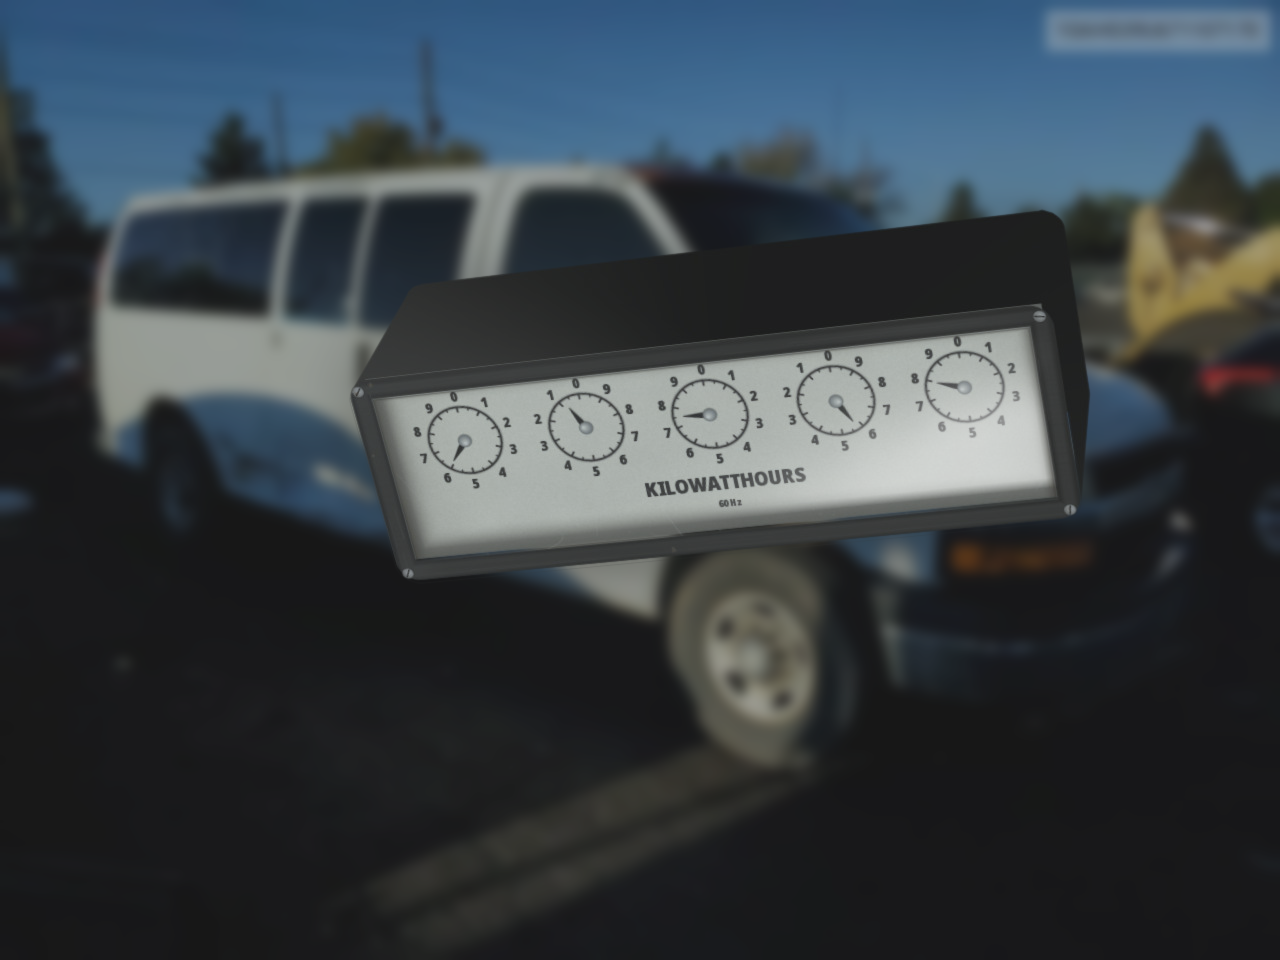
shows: 60758 kWh
